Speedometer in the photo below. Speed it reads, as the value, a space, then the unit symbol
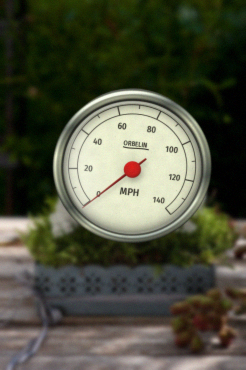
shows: 0 mph
